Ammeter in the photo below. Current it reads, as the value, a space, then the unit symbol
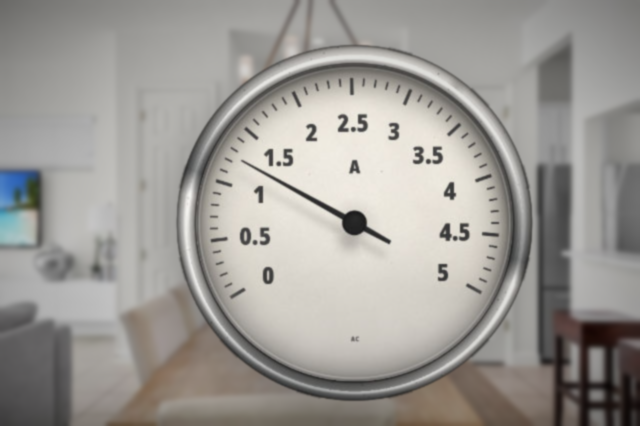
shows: 1.25 A
